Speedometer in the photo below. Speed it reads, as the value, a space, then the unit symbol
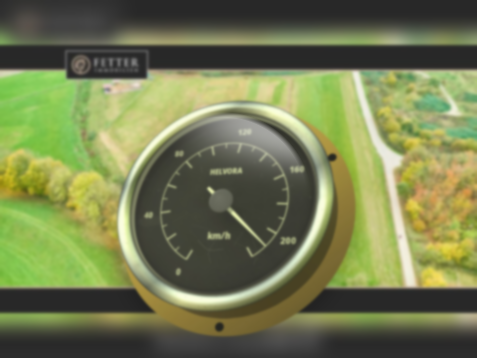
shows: 210 km/h
